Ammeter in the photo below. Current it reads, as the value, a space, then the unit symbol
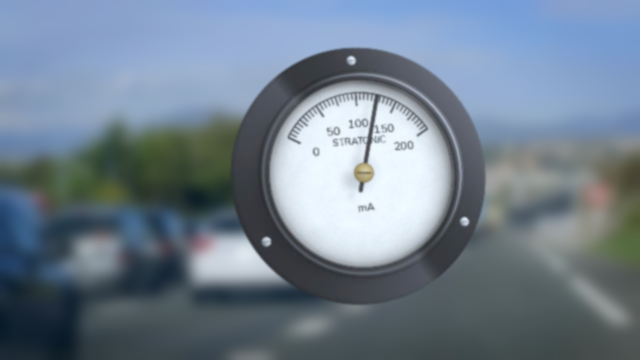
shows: 125 mA
